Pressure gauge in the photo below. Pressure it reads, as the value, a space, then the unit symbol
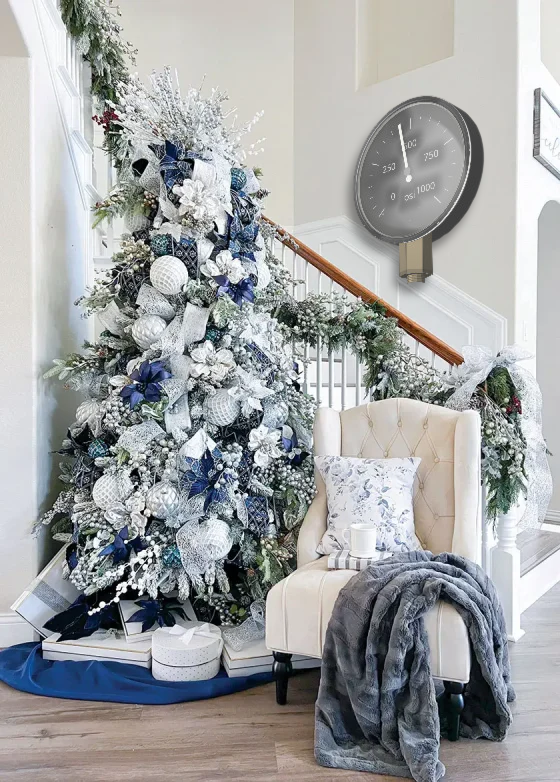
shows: 450 psi
